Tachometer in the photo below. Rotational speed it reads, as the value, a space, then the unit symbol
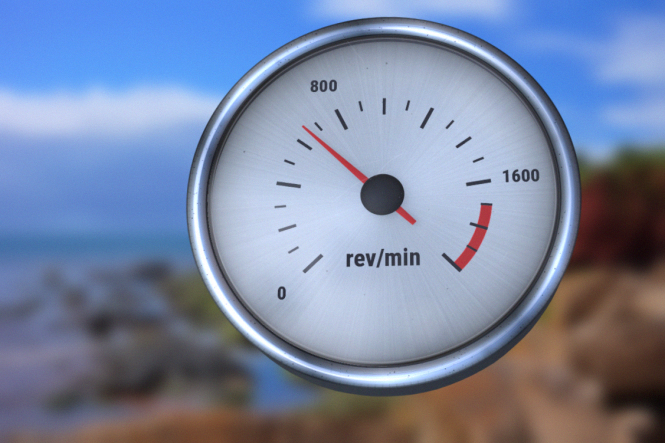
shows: 650 rpm
